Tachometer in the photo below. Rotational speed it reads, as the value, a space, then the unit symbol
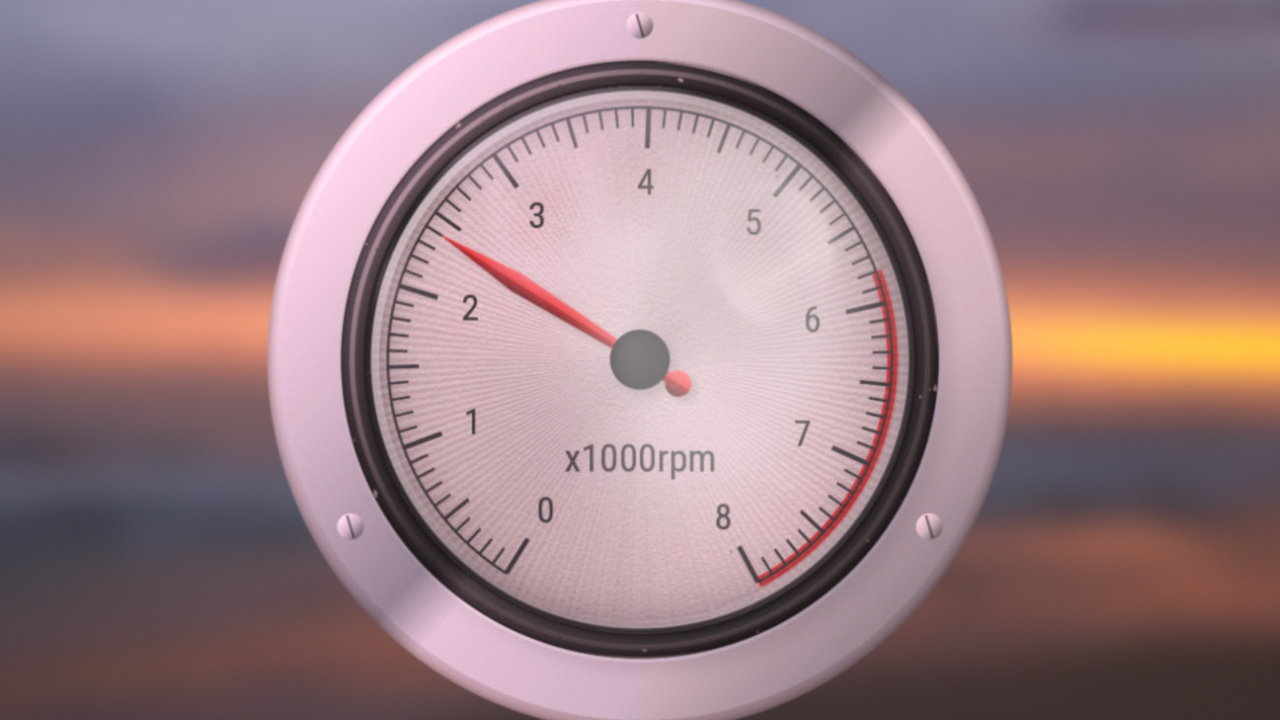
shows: 2400 rpm
